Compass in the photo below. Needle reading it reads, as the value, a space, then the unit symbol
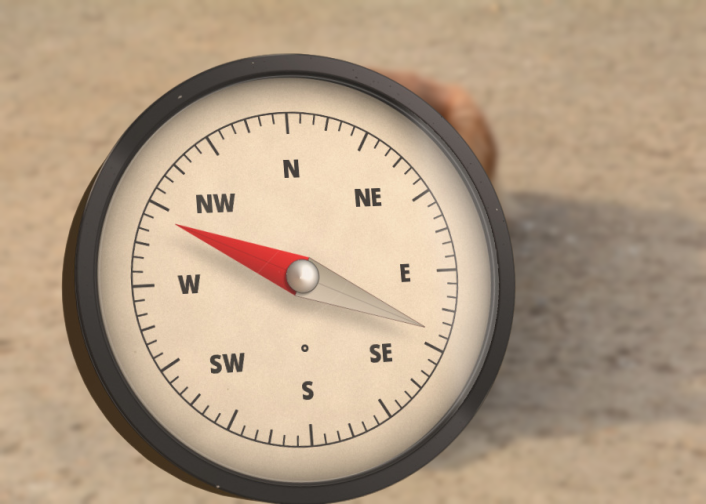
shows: 295 °
